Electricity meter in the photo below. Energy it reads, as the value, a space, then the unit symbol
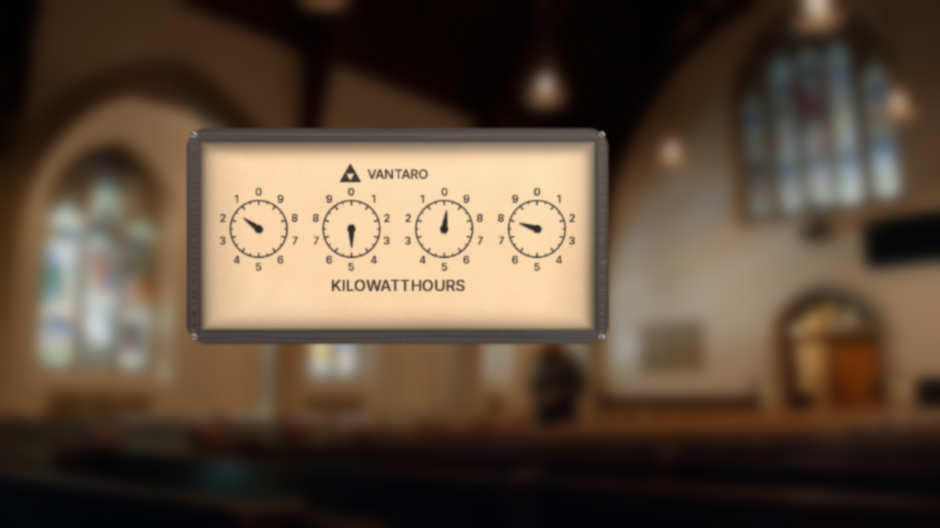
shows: 1498 kWh
